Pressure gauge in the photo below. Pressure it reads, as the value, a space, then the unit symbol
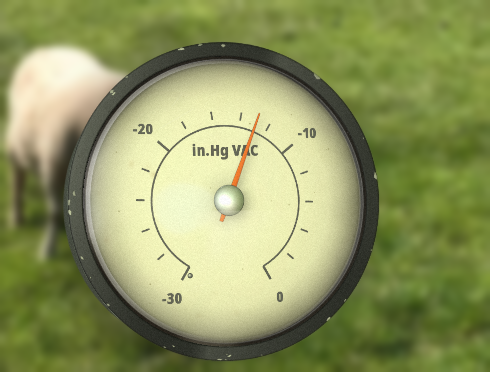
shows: -13 inHg
